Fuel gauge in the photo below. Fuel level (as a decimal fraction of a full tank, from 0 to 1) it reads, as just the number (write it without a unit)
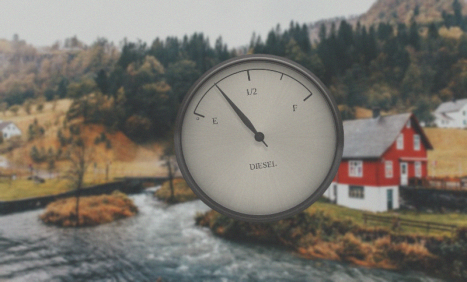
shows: 0.25
